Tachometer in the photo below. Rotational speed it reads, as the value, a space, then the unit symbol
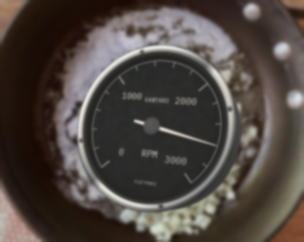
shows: 2600 rpm
